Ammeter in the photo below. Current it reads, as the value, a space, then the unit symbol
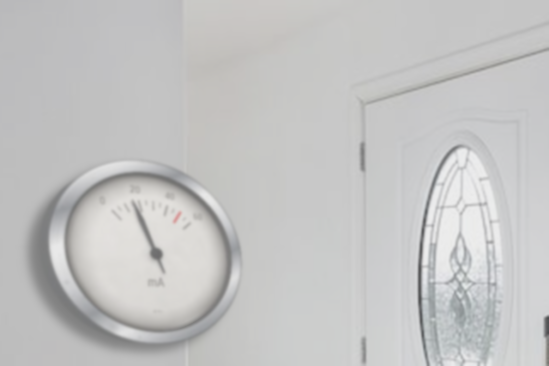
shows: 15 mA
